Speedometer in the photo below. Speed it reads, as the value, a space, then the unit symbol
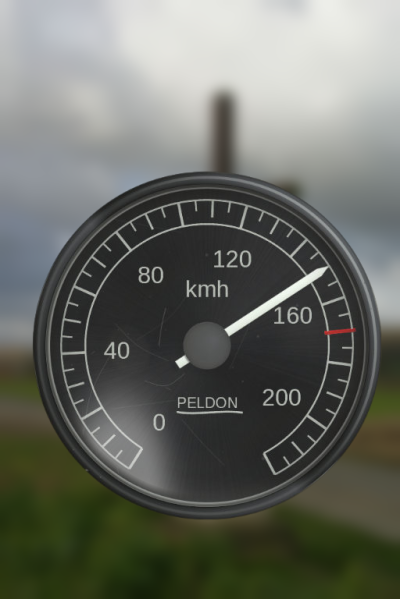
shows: 150 km/h
